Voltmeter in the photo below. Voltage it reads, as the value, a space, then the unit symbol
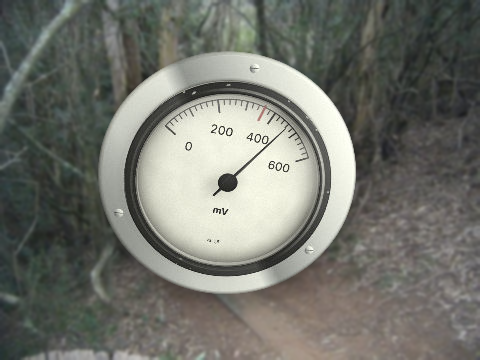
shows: 460 mV
